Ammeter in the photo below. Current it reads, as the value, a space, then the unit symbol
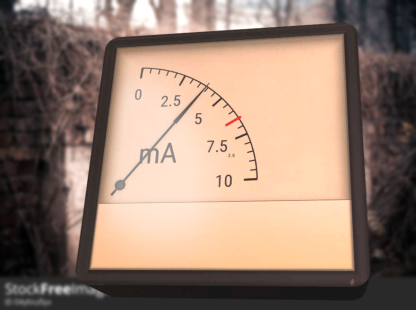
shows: 4 mA
